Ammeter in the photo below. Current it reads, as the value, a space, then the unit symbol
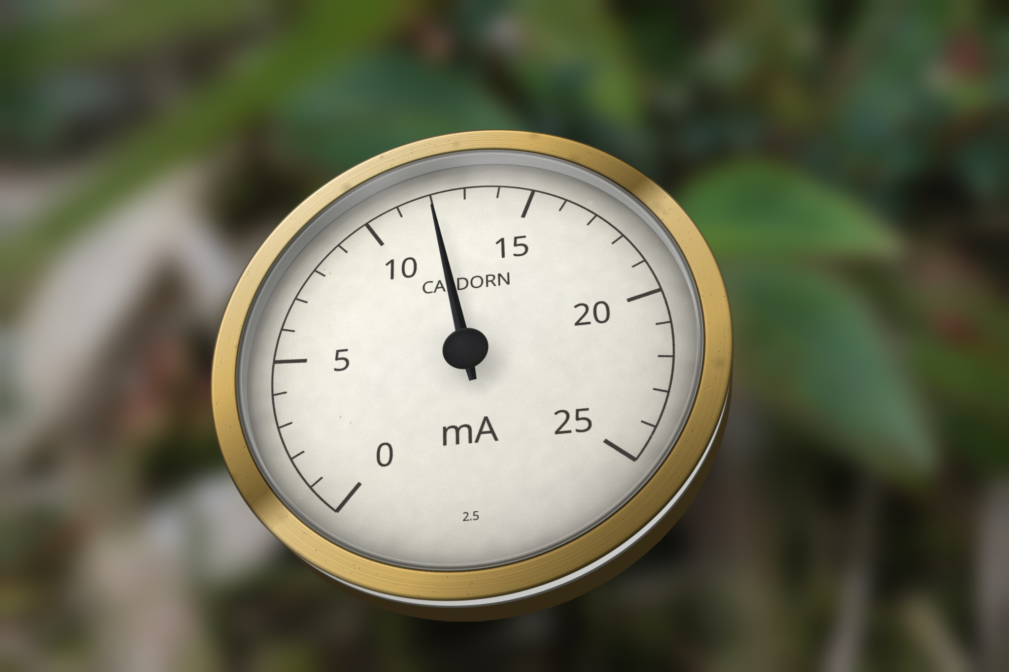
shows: 12 mA
